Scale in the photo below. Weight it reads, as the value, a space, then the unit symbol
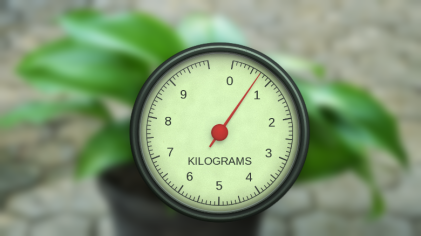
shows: 0.7 kg
